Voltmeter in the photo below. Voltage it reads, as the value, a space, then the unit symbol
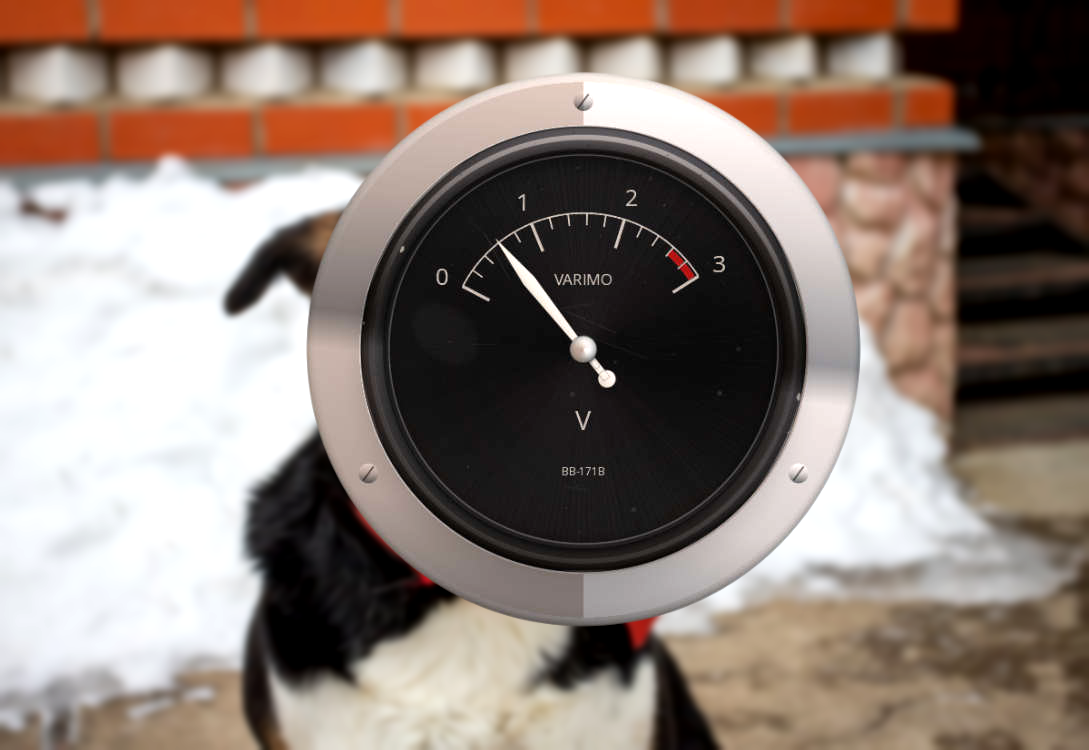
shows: 0.6 V
